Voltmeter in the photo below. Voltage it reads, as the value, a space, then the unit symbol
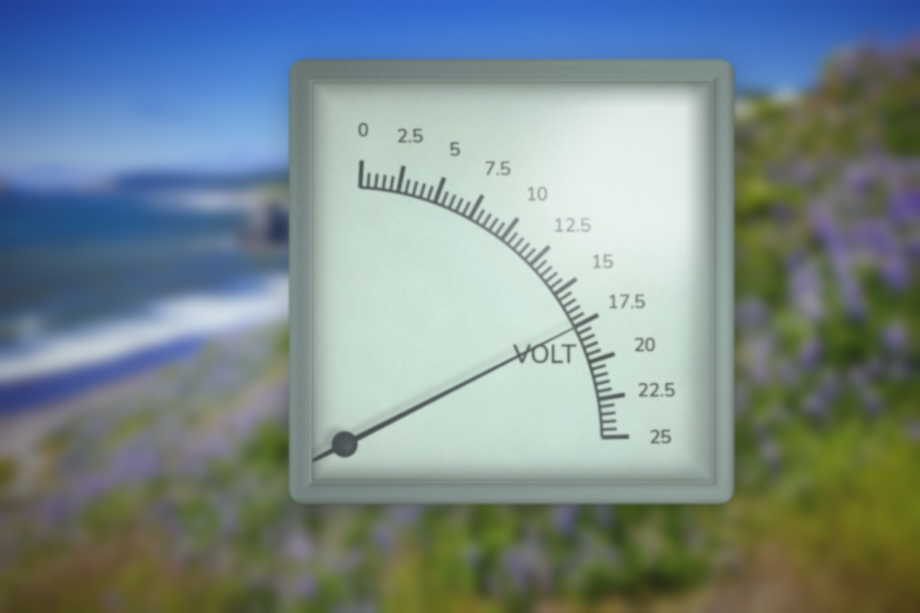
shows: 17.5 V
